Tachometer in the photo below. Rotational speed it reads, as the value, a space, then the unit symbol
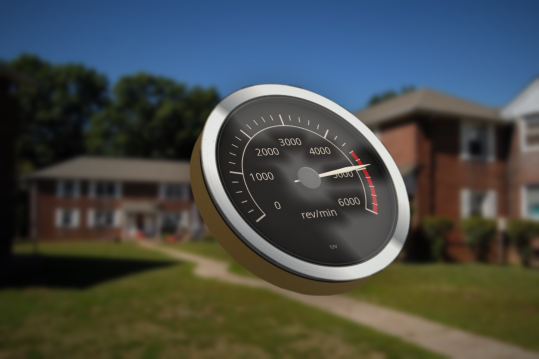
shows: 5000 rpm
